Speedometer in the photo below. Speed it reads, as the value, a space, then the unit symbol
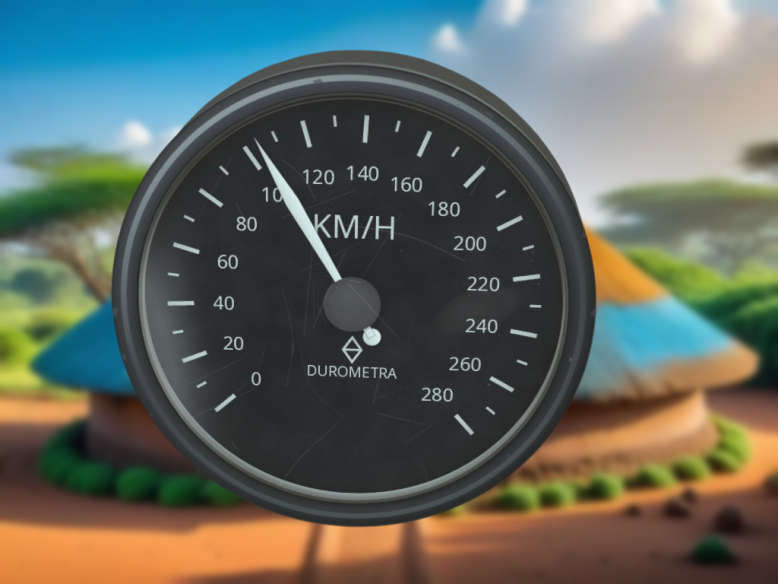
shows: 105 km/h
